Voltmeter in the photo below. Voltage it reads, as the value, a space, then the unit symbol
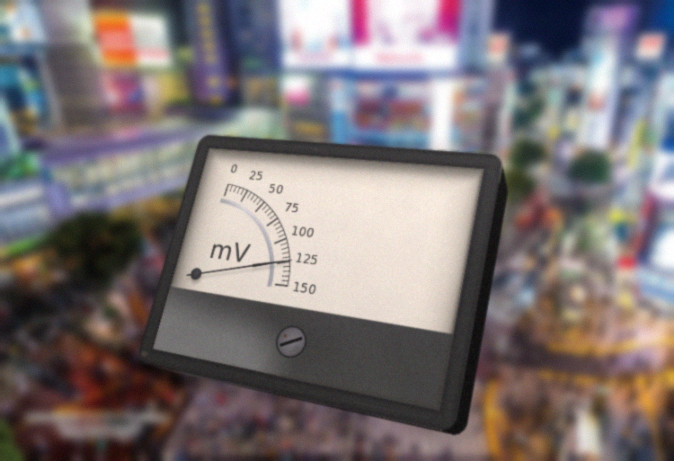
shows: 125 mV
